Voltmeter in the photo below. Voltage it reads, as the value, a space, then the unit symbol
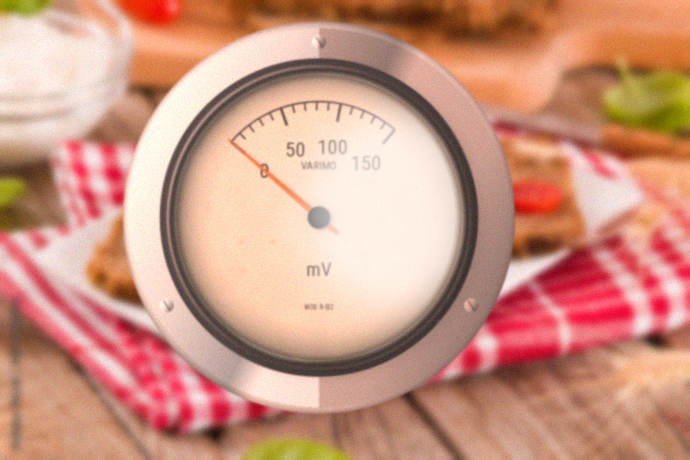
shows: 0 mV
